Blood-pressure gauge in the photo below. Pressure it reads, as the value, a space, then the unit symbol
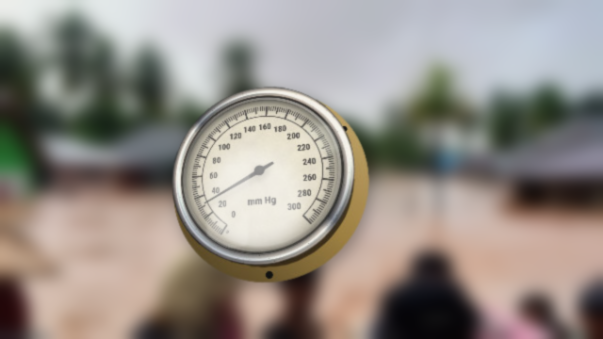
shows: 30 mmHg
